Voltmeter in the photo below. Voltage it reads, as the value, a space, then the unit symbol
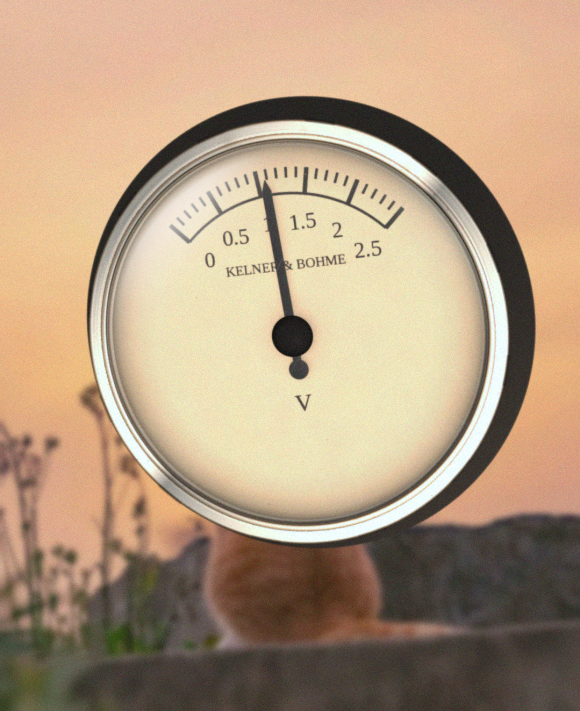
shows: 1.1 V
